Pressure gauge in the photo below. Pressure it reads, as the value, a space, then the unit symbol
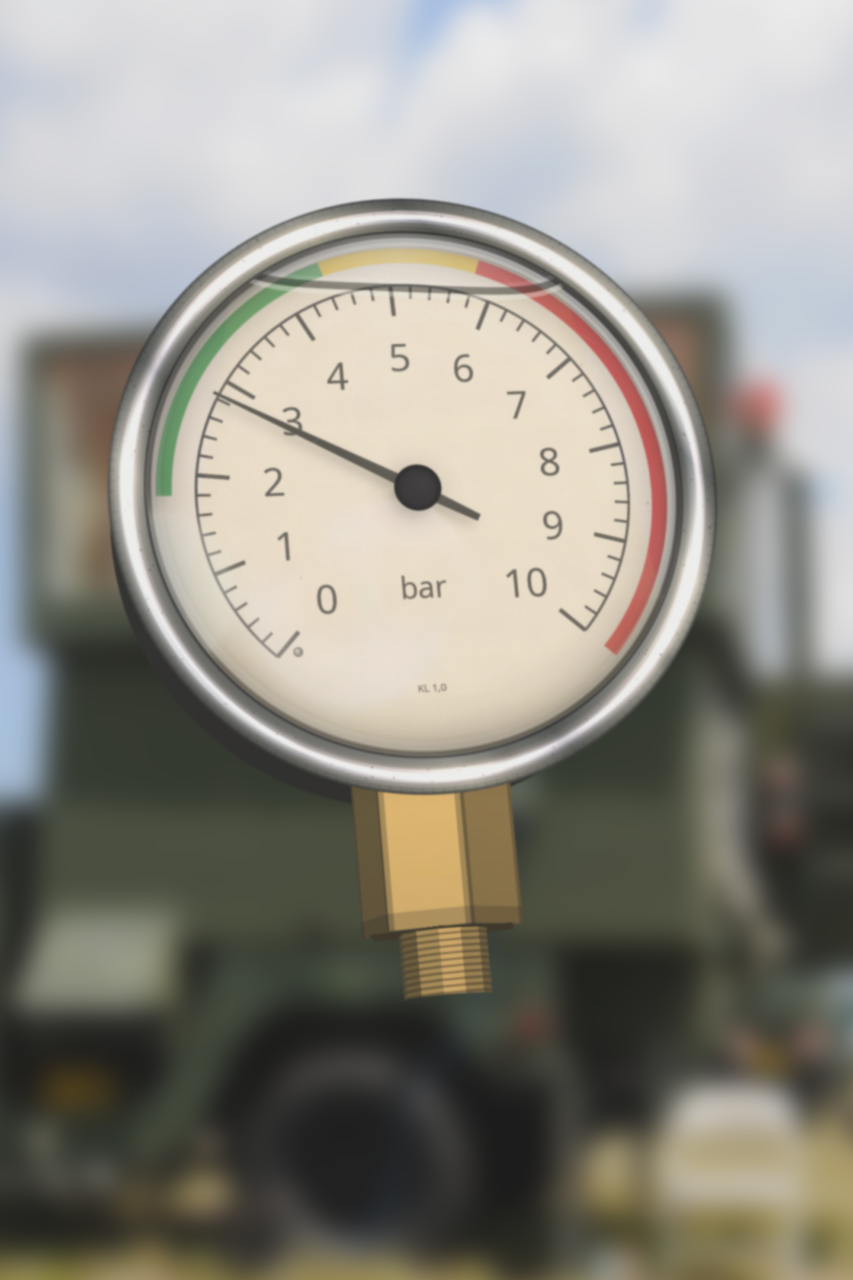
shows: 2.8 bar
